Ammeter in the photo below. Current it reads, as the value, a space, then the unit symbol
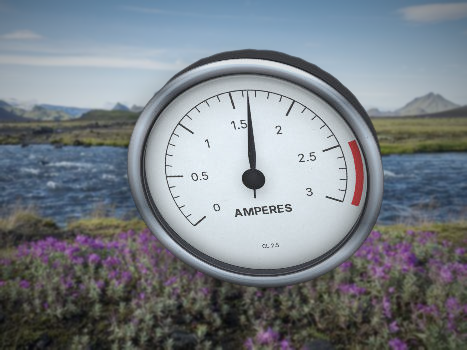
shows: 1.65 A
